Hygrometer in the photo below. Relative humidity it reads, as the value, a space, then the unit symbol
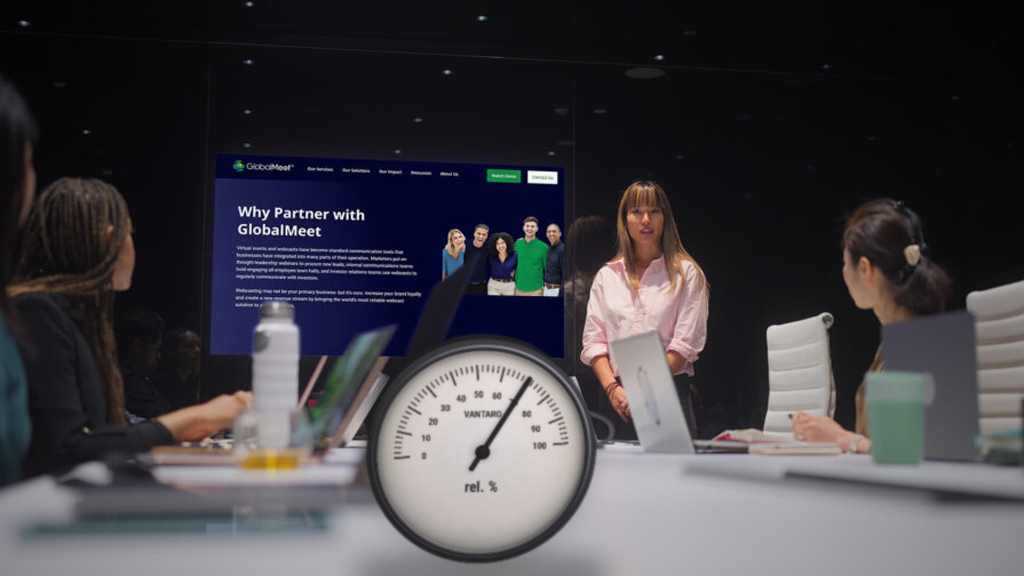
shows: 70 %
